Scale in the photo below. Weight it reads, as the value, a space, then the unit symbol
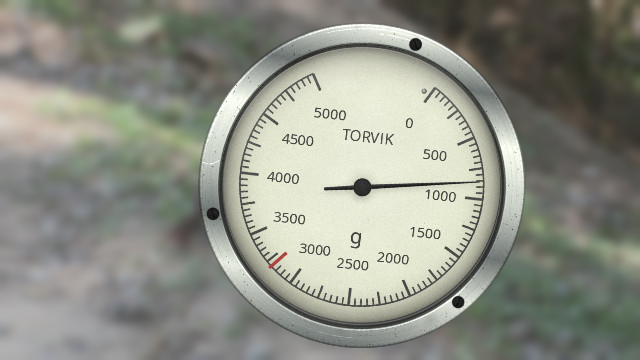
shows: 850 g
